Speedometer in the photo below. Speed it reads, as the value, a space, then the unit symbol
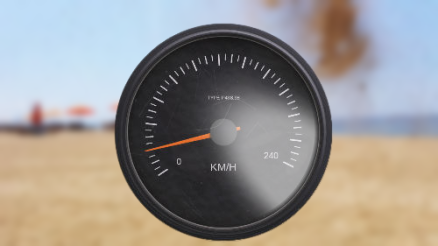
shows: 20 km/h
